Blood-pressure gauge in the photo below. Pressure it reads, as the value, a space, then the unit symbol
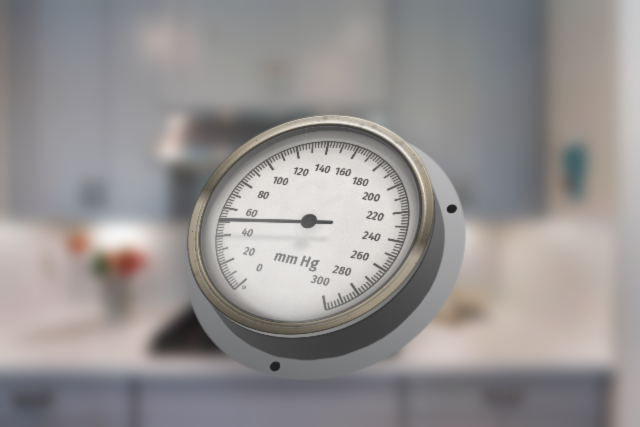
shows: 50 mmHg
